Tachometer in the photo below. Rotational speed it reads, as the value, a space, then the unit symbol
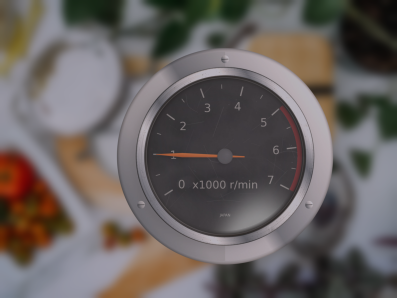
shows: 1000 rpm
